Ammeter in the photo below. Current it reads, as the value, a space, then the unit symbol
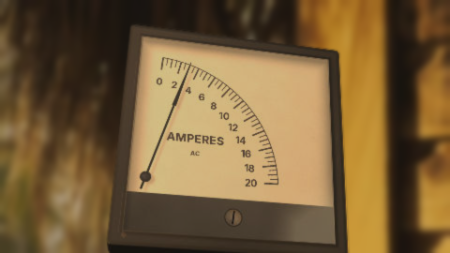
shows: 3 A
